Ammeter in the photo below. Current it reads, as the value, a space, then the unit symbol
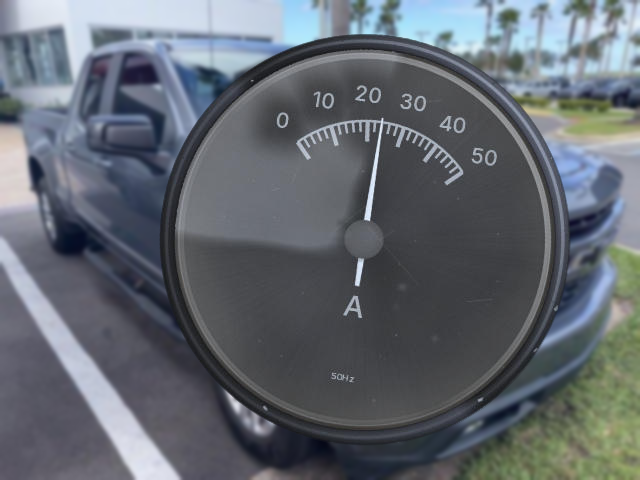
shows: 24 A
